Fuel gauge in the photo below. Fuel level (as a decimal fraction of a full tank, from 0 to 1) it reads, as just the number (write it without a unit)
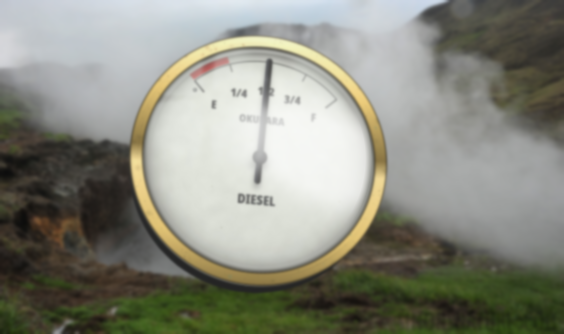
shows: 0.5
